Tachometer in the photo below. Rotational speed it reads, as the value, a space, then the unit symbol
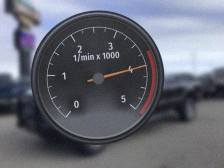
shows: 4000 rpm
